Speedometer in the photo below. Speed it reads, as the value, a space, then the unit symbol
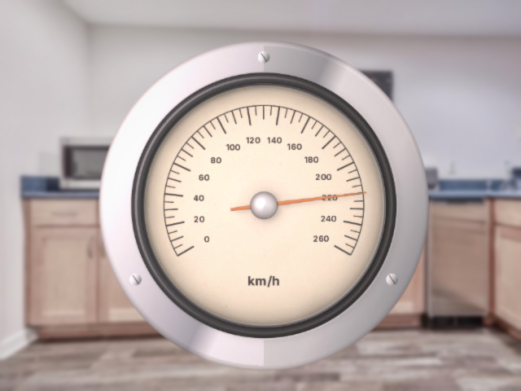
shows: 220 km/h
